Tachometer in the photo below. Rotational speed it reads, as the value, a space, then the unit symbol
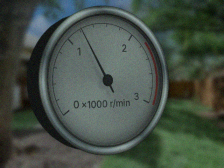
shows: 1200 rpm
